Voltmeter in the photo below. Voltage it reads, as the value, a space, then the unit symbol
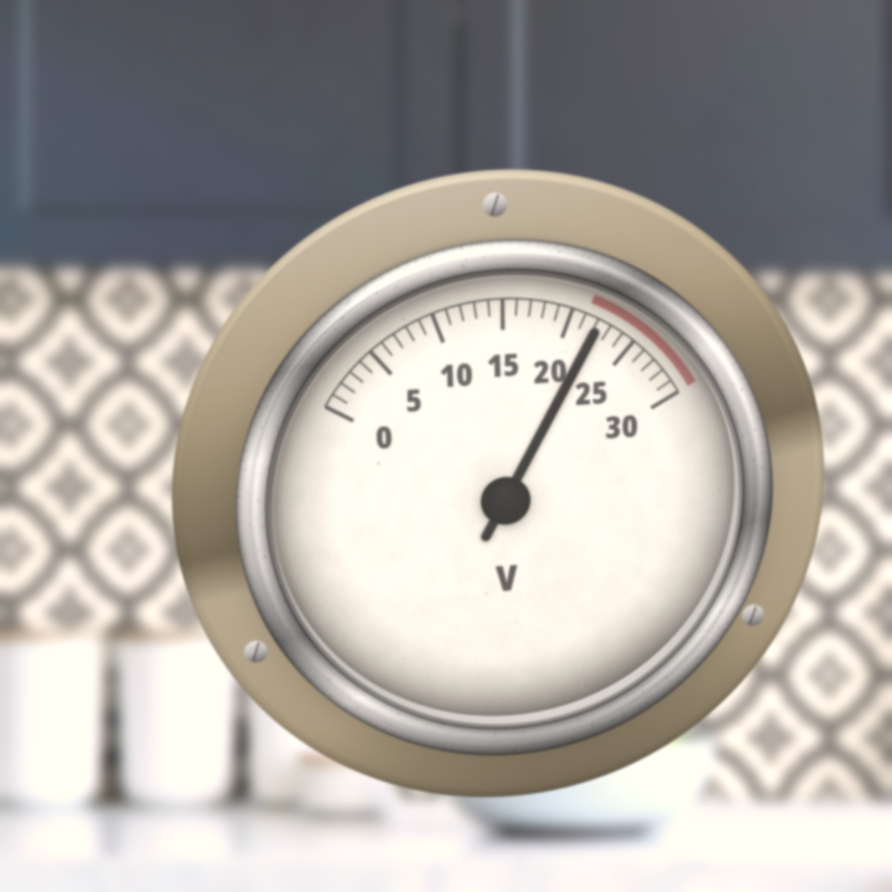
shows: 22 V
